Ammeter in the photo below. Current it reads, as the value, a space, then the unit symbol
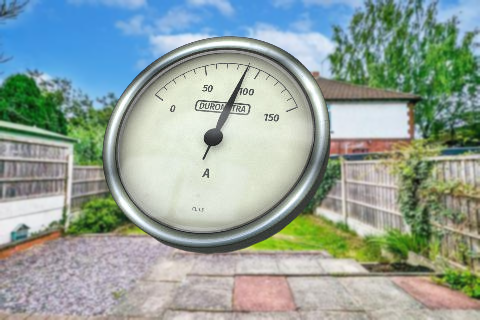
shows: 90 A
